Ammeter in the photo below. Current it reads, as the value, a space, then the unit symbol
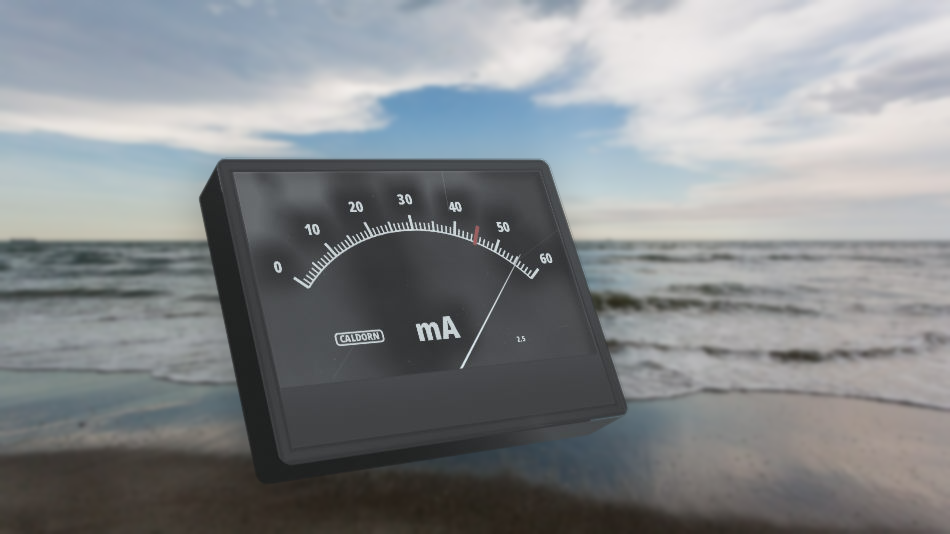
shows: 55 mA
